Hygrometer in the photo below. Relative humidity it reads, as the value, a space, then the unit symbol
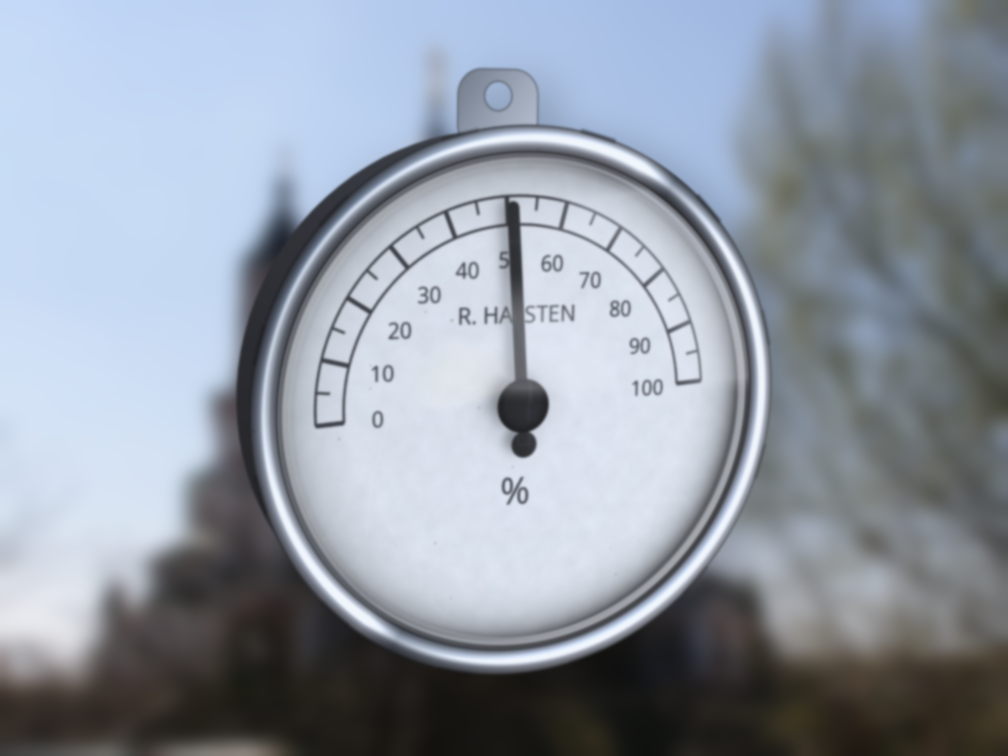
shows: 50 %
